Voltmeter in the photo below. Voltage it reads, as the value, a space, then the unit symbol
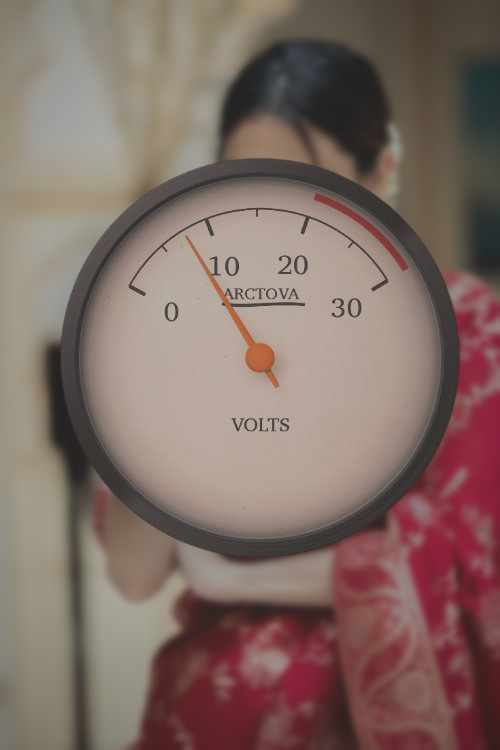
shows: 7.5 V
